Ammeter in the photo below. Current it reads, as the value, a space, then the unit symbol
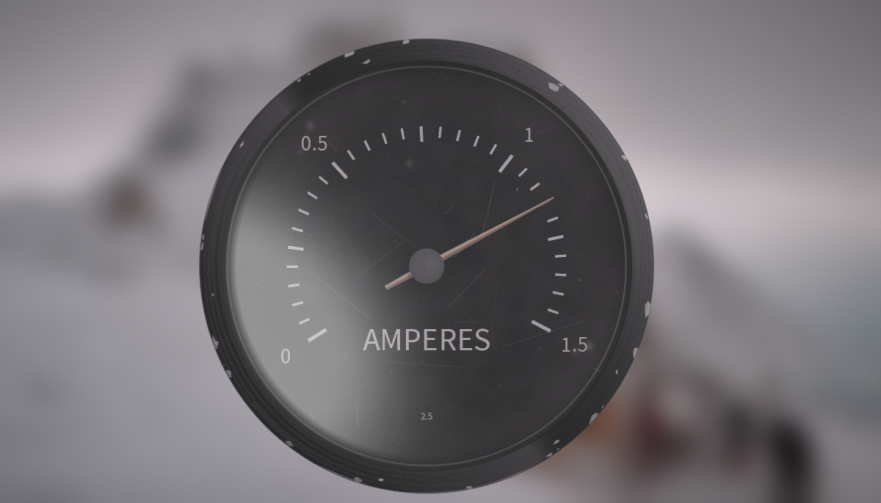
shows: 1.15 A
